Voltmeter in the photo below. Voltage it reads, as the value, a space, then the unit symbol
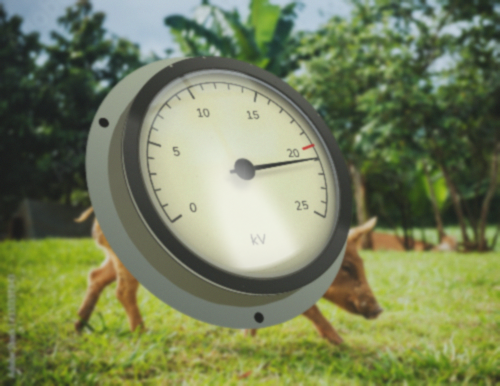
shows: 21 kV
